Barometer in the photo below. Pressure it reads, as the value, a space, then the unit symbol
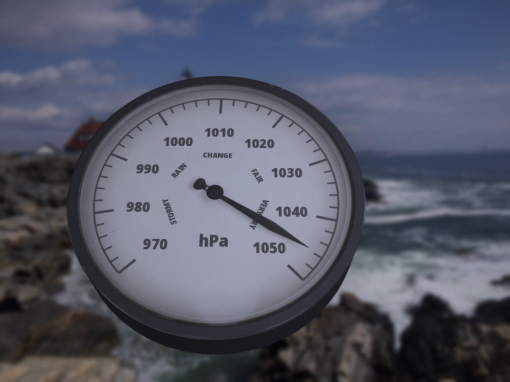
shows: 1046 hPa
